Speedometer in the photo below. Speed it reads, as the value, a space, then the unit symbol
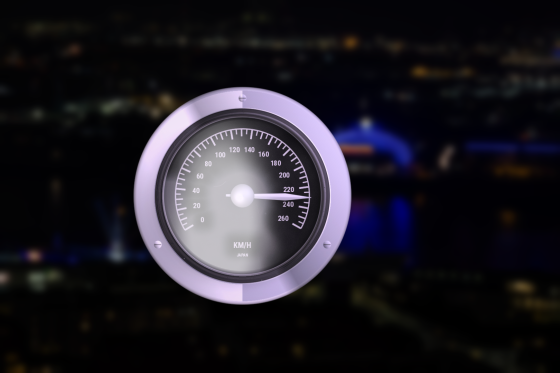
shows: 230 km/h
